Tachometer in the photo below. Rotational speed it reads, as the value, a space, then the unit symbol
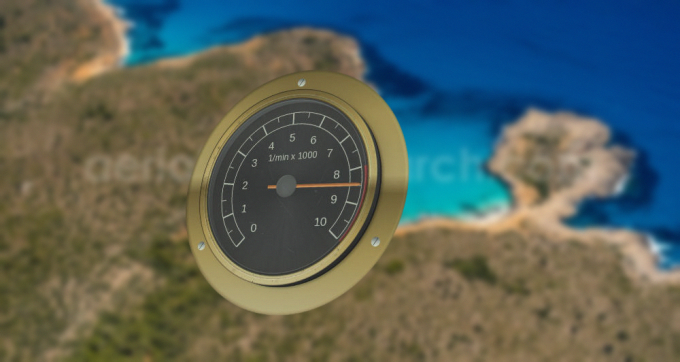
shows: 8500 rpm
